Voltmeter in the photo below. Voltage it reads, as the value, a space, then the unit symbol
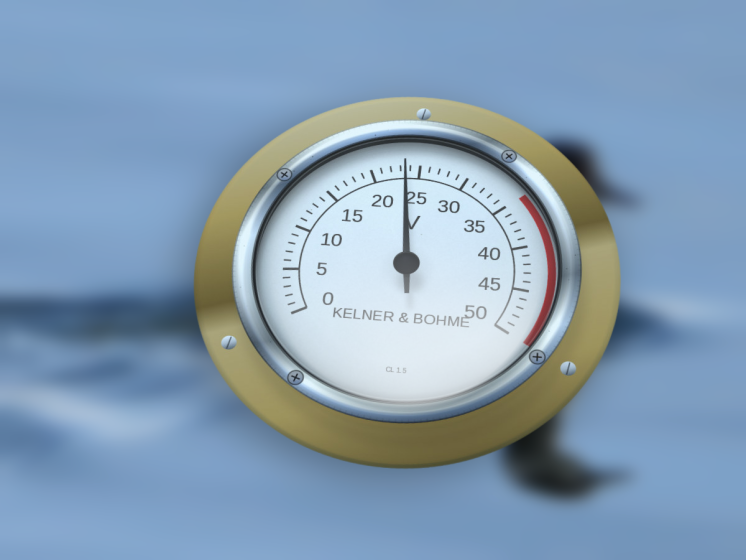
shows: 23.5 V
